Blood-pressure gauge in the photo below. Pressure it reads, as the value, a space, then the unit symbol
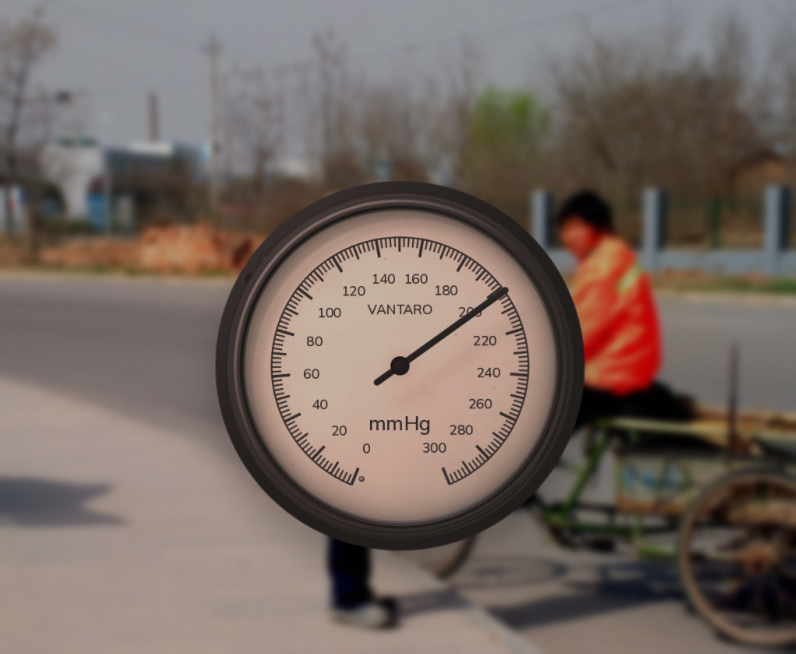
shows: 202 mmHg
